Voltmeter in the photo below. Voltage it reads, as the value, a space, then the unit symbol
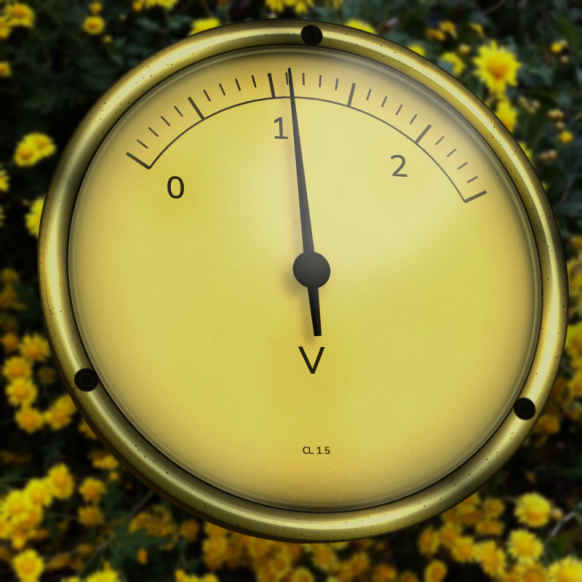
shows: 1.1 V
